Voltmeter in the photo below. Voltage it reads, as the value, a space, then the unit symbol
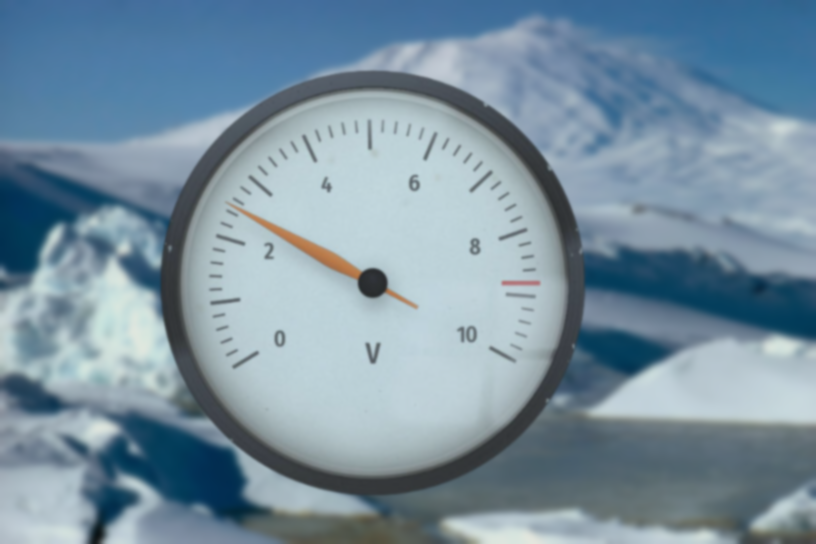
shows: 2.5 V
